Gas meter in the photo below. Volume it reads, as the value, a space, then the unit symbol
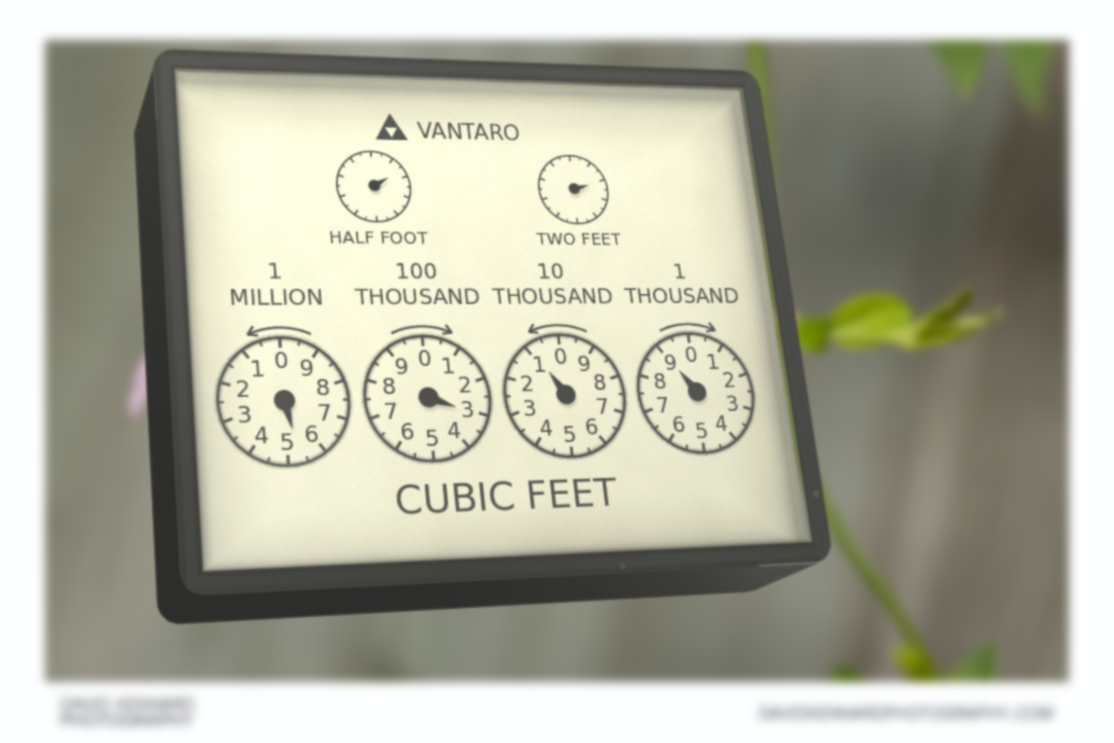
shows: 530900 ft³
